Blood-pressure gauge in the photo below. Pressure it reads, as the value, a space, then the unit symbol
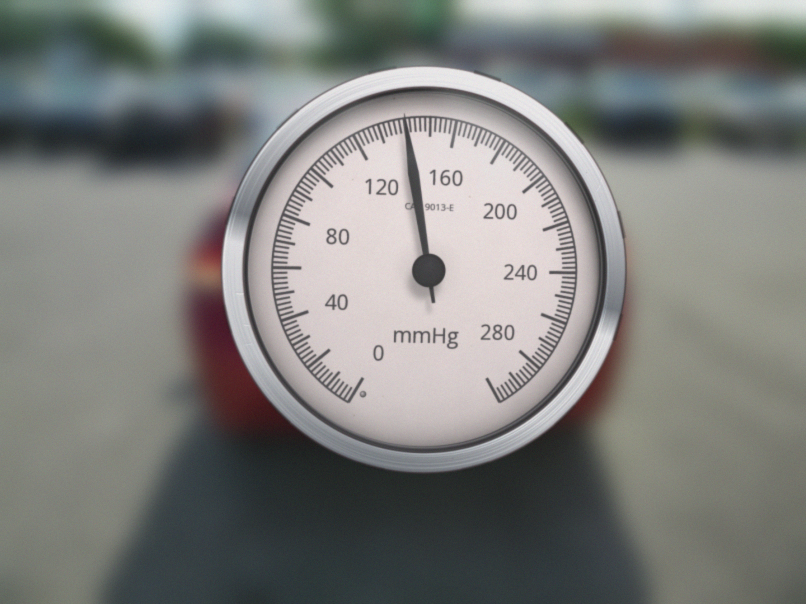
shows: 140 mmHg
